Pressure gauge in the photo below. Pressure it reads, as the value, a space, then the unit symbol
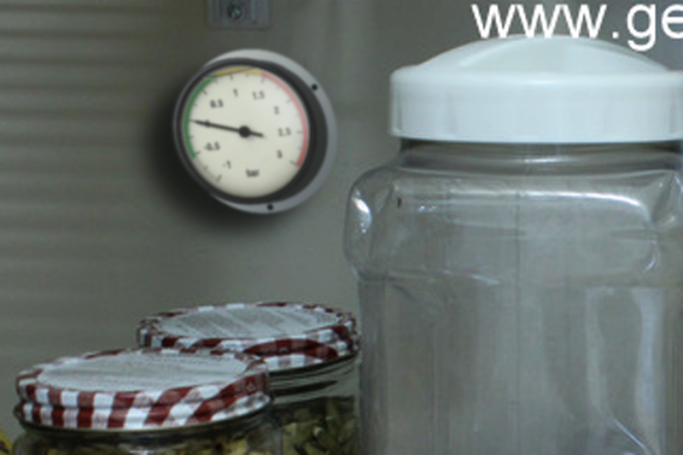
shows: 0 bar
